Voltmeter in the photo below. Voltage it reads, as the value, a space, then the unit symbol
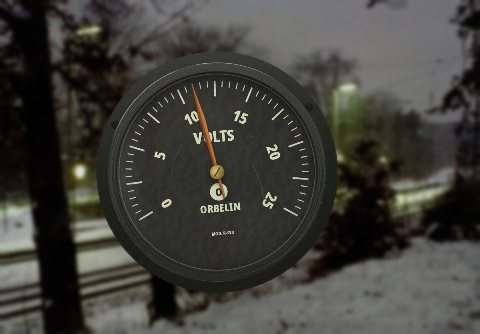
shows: 11 V
